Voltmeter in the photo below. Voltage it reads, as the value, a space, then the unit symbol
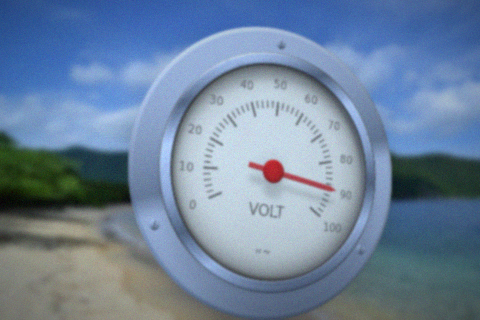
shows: 90 V
